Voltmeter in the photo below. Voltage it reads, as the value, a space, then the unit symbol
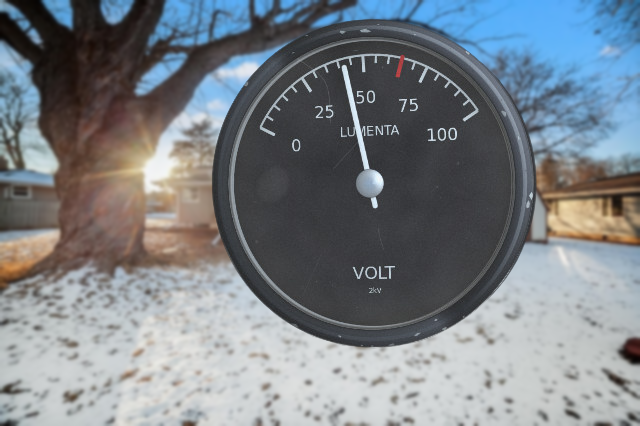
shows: 42.5 V
